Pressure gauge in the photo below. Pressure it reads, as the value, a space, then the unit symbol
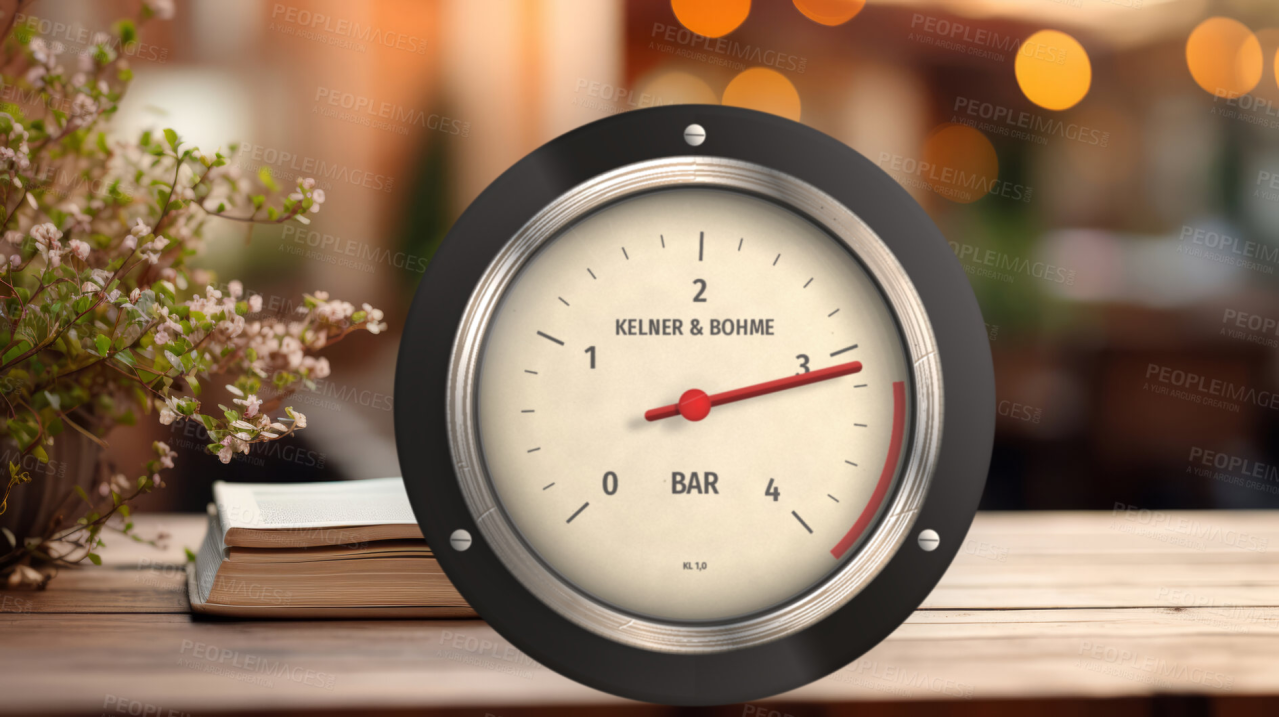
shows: 3.1 bar
